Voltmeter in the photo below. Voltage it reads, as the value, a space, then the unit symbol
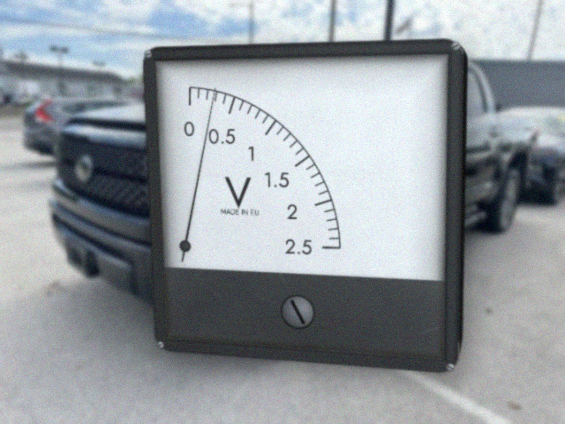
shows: 0.3 V
